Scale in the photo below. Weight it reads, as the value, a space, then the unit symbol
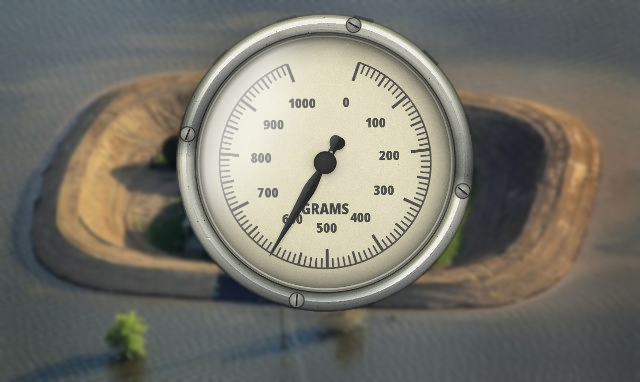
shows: 600 g
